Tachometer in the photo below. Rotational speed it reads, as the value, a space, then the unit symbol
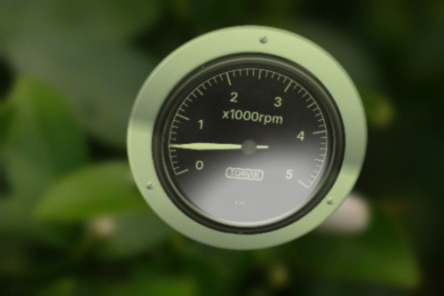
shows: 500 rpm
